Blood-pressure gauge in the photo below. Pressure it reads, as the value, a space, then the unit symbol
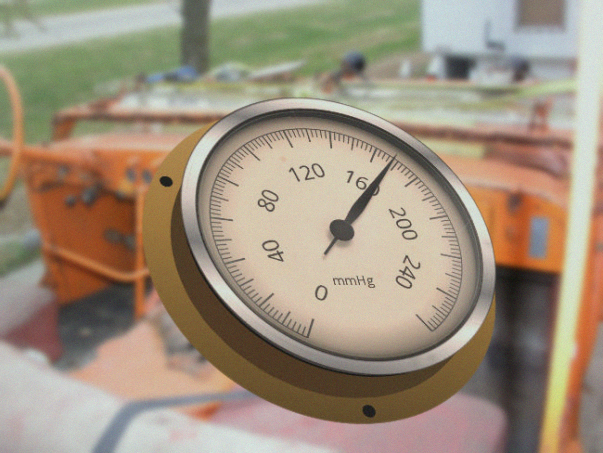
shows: 168 mmHg
